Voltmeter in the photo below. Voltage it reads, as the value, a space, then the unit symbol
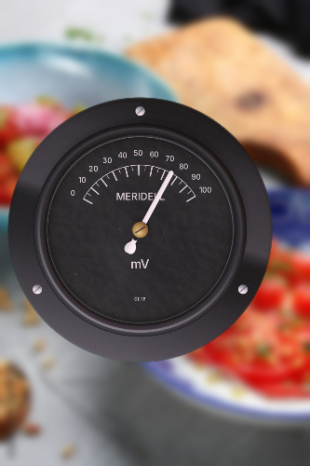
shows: 75 mV
